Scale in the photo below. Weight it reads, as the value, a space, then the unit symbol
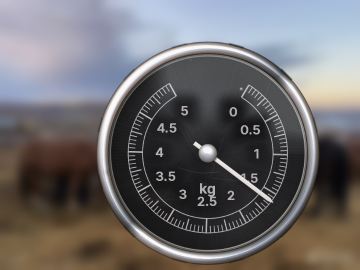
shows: 1.6 kg
